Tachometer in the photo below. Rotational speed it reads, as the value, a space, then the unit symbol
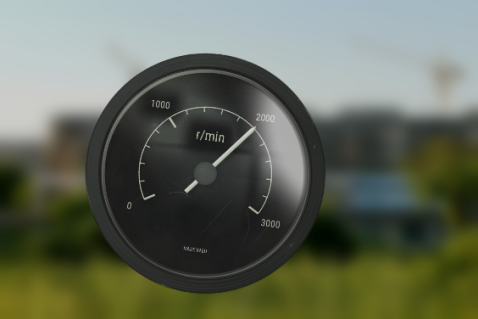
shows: 2000 rpm
